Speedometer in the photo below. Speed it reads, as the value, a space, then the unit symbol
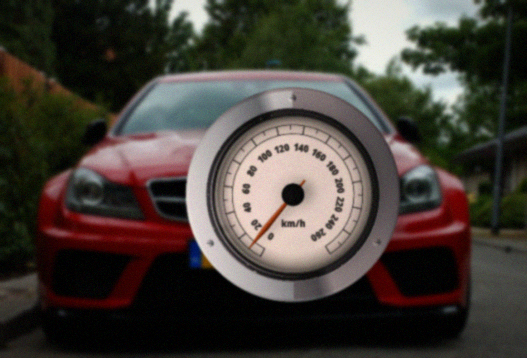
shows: 10 km/h
